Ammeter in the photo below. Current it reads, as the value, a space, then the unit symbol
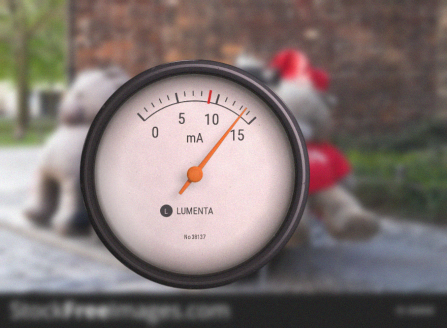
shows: 13.5 mA
